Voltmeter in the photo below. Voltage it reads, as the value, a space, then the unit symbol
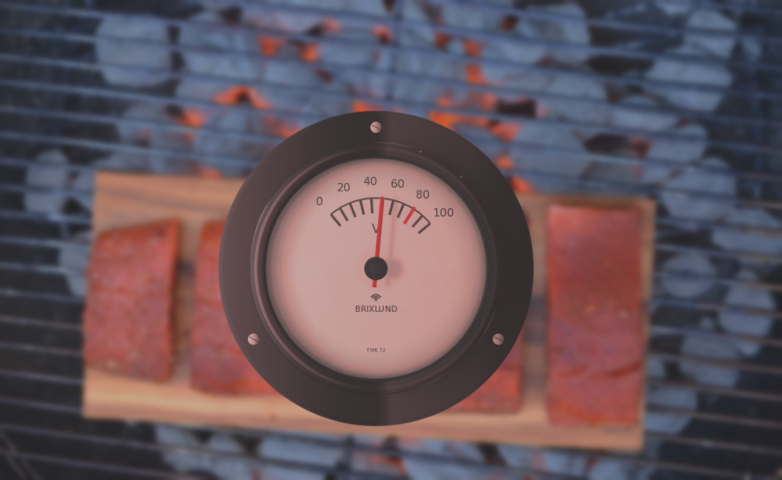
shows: 50 V
